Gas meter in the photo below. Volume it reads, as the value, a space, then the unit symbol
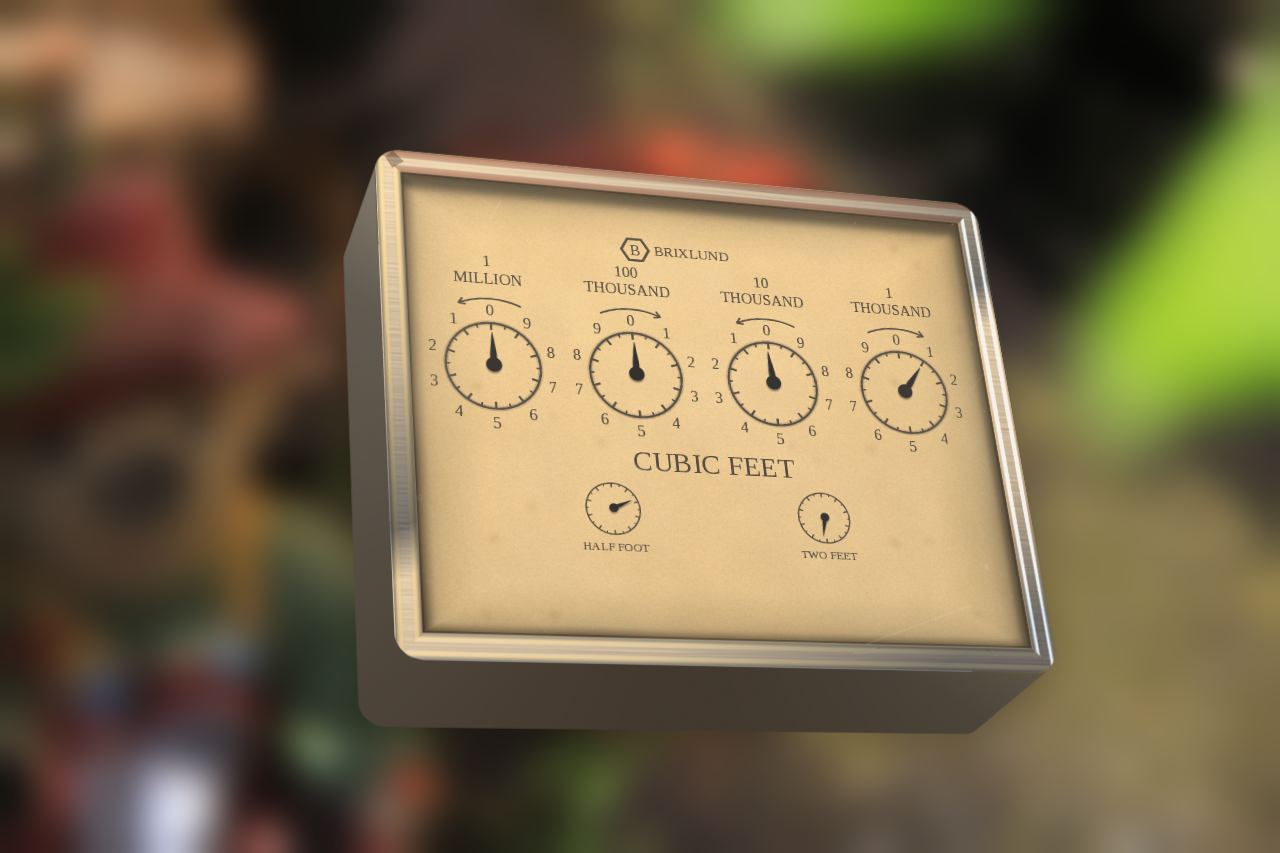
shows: 100 ft³
